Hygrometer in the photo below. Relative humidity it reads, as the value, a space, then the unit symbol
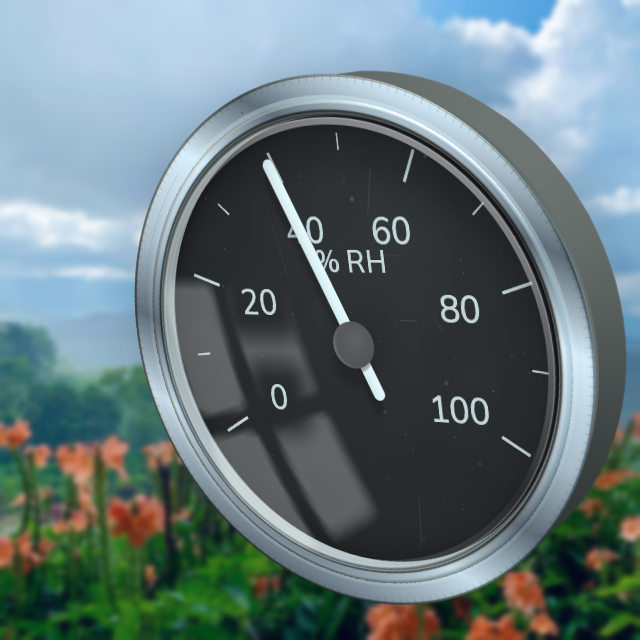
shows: 40 %
